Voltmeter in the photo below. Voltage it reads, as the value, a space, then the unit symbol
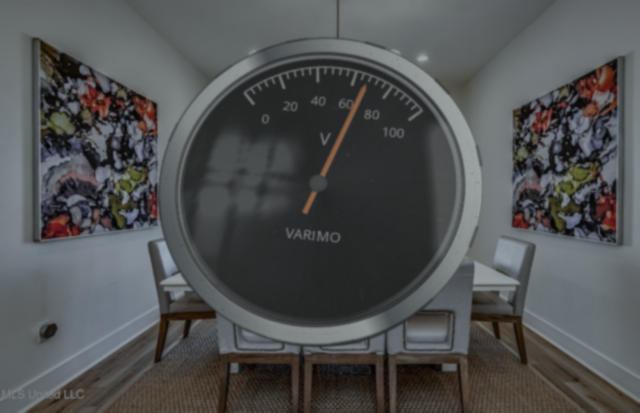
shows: 68 V
